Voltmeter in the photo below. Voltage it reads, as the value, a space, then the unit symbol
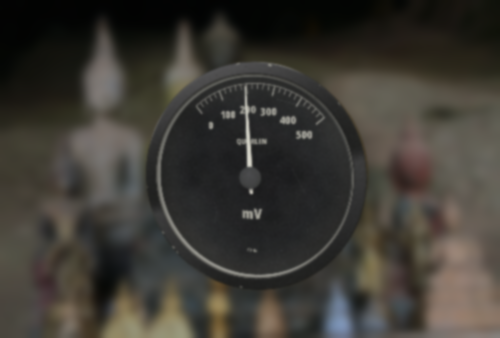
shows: 200 mV
